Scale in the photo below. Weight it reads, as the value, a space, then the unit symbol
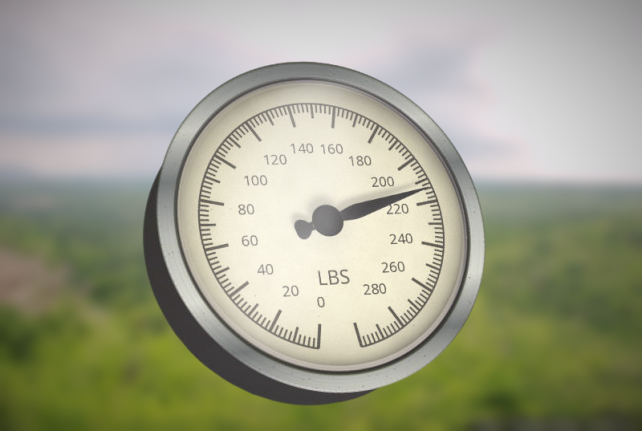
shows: 214 lb
